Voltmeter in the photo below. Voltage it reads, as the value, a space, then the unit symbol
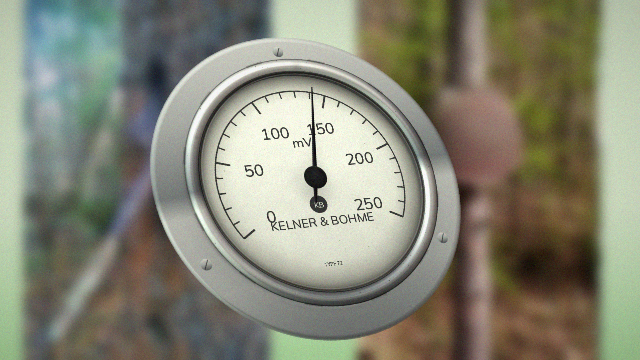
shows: 140 mV
